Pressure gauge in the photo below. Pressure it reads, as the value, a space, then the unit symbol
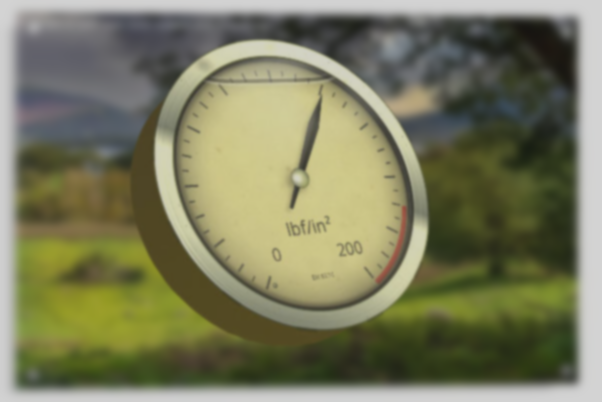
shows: 120 psi
